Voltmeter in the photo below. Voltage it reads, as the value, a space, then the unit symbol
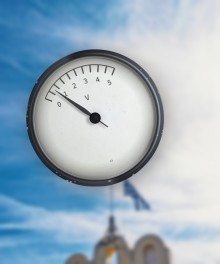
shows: 0.75 V
